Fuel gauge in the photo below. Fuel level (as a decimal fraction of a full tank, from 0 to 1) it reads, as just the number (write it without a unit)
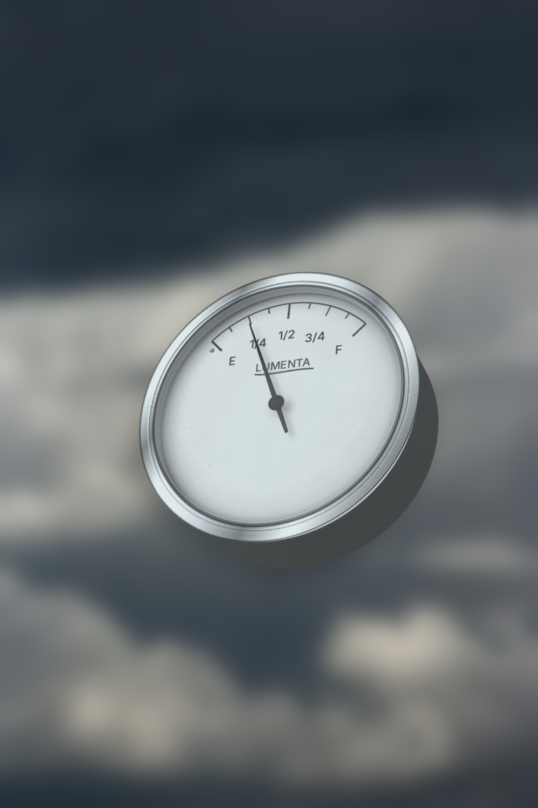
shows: 0.25
